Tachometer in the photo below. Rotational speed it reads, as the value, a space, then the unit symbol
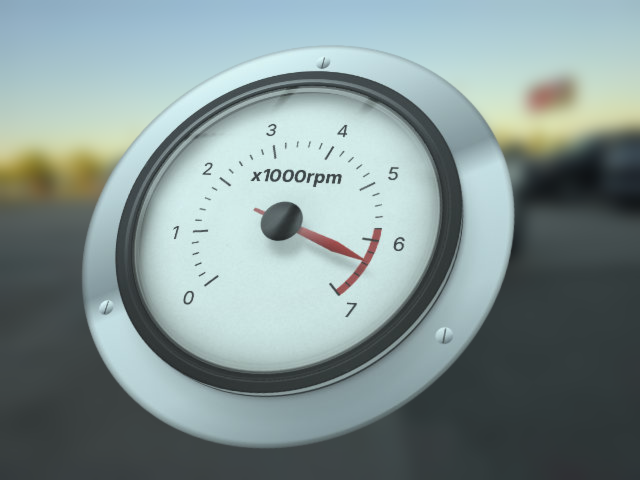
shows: 6400 rpm
